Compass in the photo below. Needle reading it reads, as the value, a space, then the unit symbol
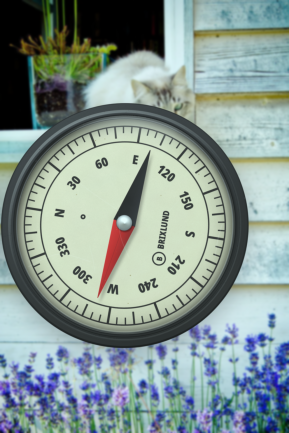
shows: 280 °
